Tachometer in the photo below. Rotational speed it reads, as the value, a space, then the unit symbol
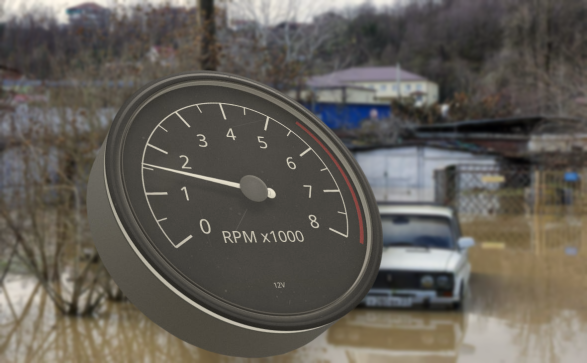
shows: 1500 rpm
